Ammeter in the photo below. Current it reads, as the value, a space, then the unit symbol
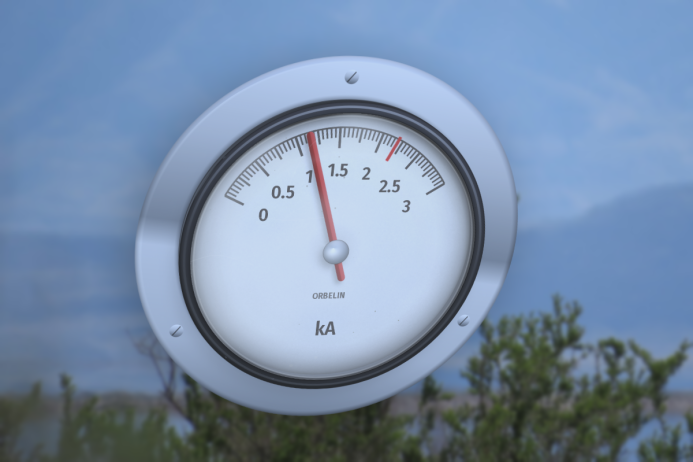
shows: 1.15 kA
